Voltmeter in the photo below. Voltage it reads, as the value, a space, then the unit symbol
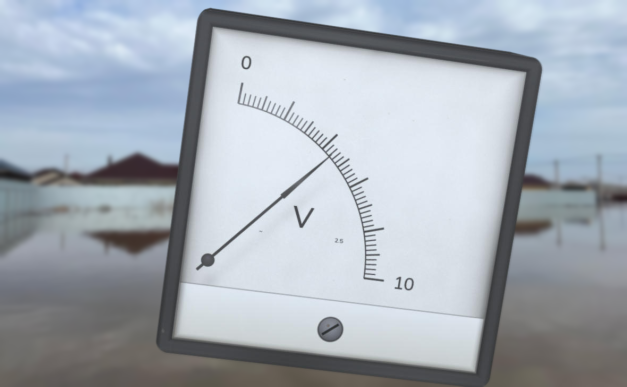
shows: 4.4 V
